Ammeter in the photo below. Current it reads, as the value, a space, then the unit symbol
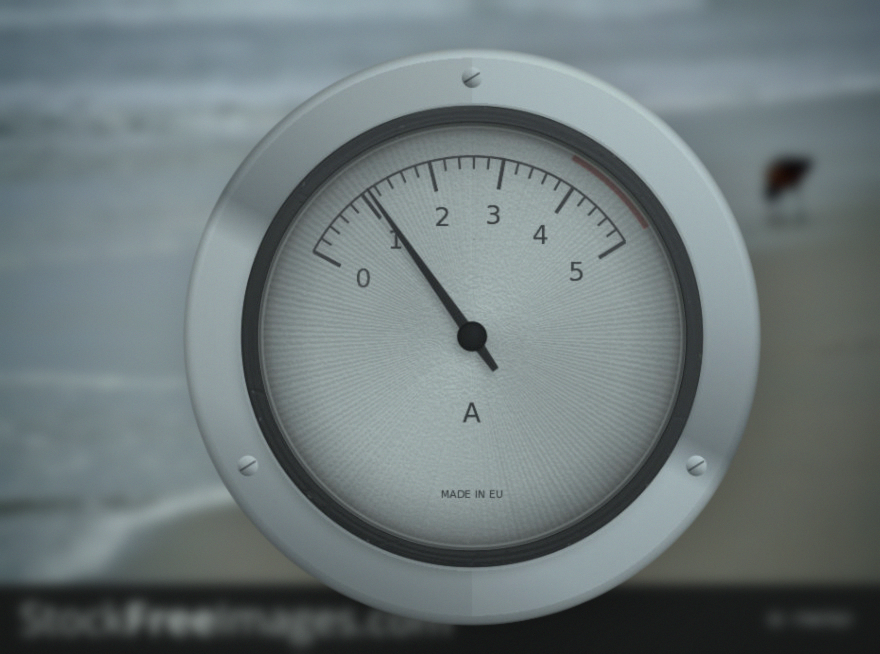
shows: 1.1 A
